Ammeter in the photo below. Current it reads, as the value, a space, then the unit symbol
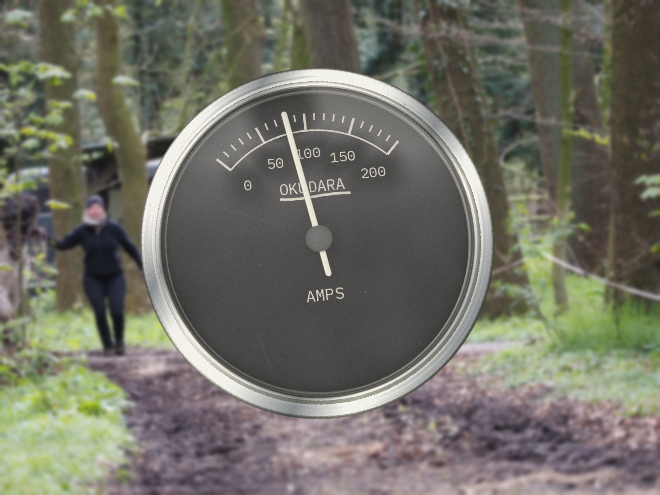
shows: 80 A
